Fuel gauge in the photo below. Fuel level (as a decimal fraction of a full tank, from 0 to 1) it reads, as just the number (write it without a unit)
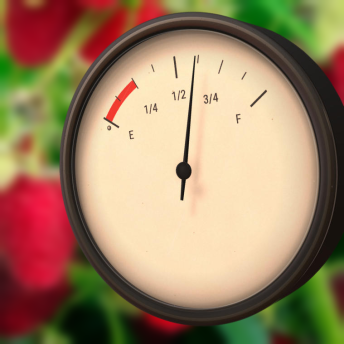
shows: 0.625
